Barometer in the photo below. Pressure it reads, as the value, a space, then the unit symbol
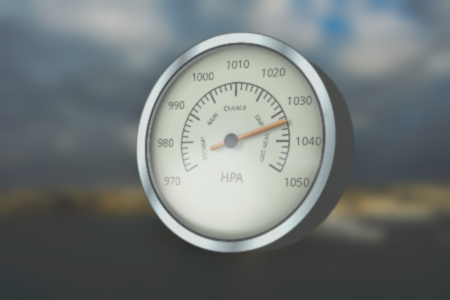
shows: 1034 hPa
